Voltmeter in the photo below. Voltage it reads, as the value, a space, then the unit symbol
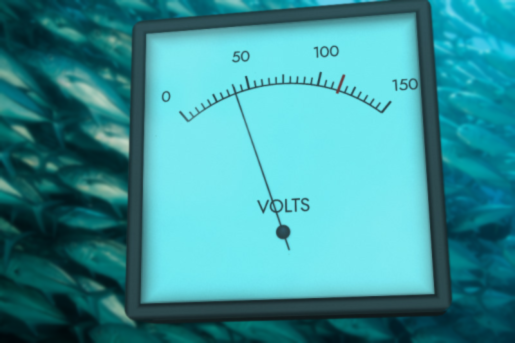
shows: 40 V
